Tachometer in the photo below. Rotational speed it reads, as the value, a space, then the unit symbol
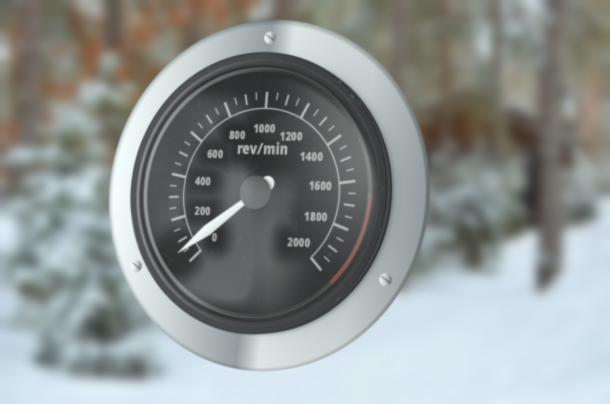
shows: 50 rpm
